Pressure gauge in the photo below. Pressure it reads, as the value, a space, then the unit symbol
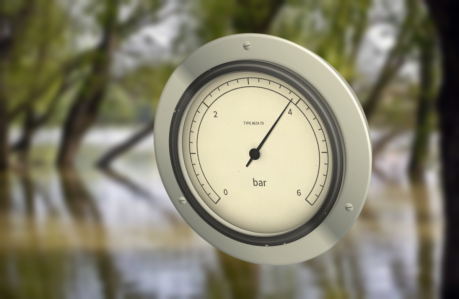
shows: 3.9 bar
